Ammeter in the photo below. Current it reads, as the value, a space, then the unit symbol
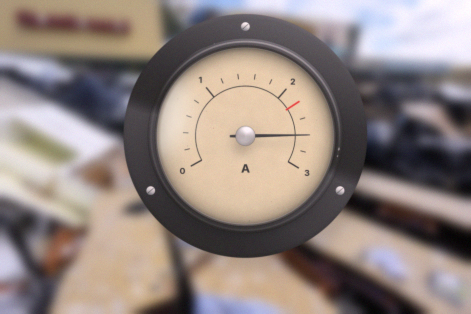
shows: 2.6 A
